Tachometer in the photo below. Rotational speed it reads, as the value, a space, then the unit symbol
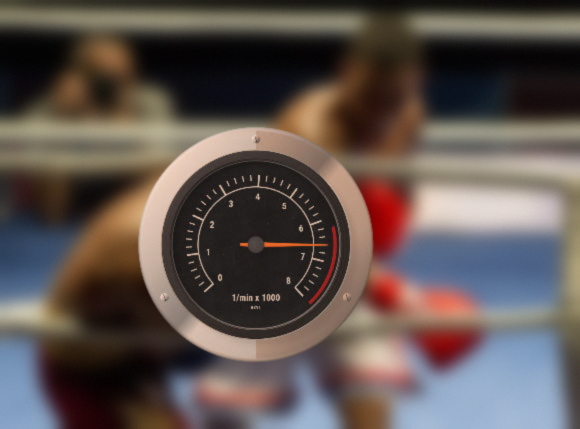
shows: 6600 rpm
